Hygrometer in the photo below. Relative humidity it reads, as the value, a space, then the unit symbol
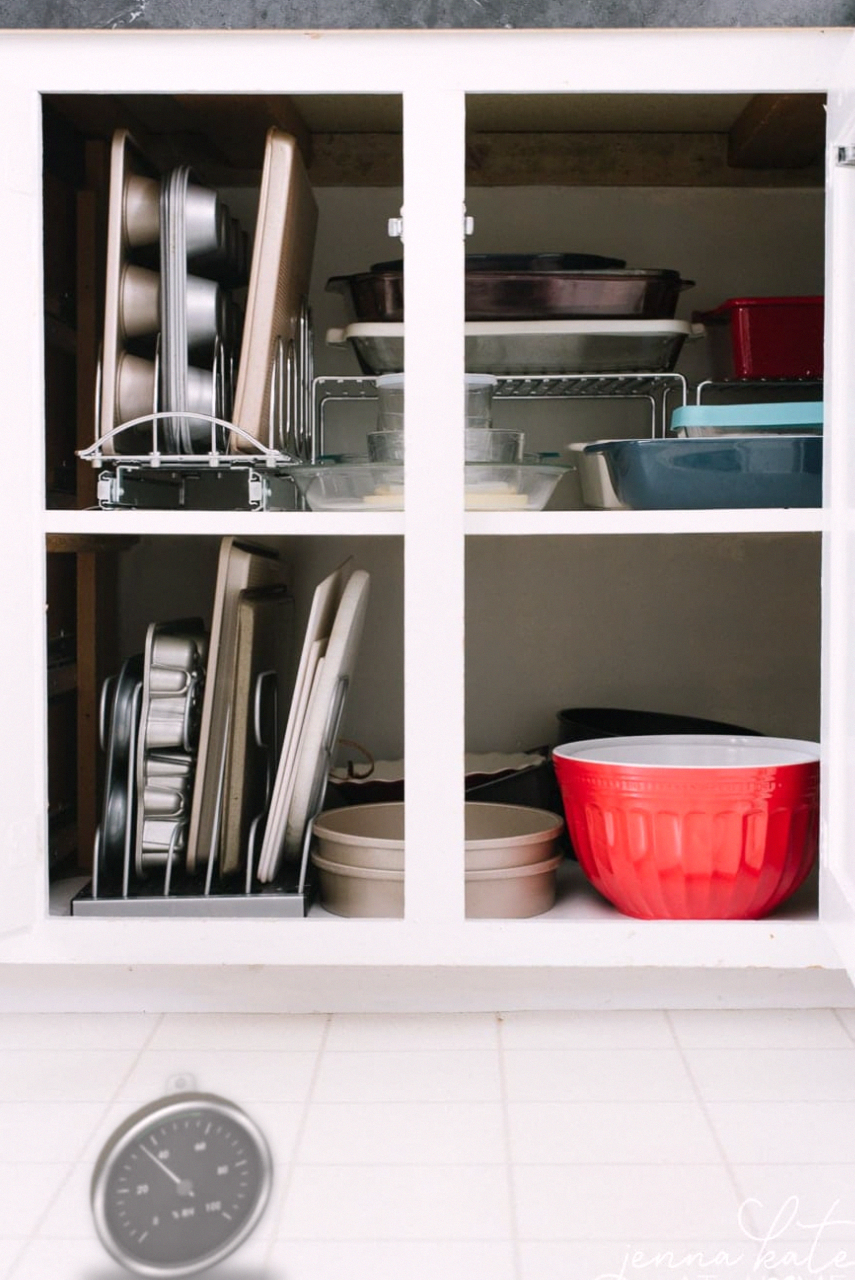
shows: 36 %
